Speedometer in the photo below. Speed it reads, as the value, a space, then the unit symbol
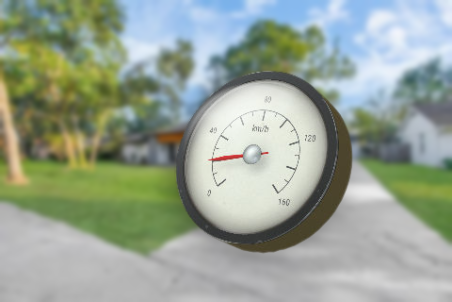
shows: 20 km/h
